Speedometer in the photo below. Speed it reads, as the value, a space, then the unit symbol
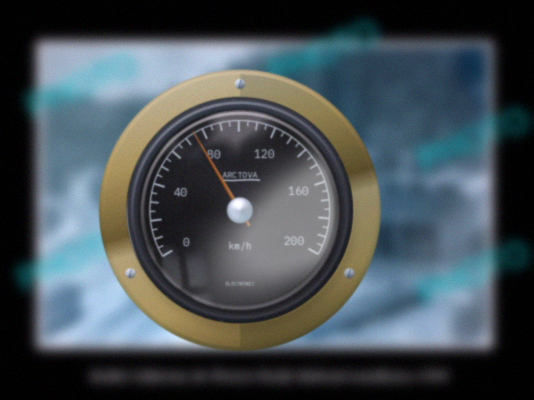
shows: 75 km/h
